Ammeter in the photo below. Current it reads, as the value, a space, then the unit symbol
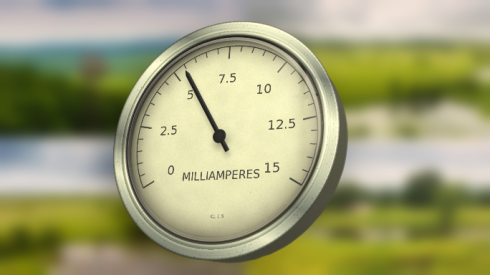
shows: 5.5 mA
